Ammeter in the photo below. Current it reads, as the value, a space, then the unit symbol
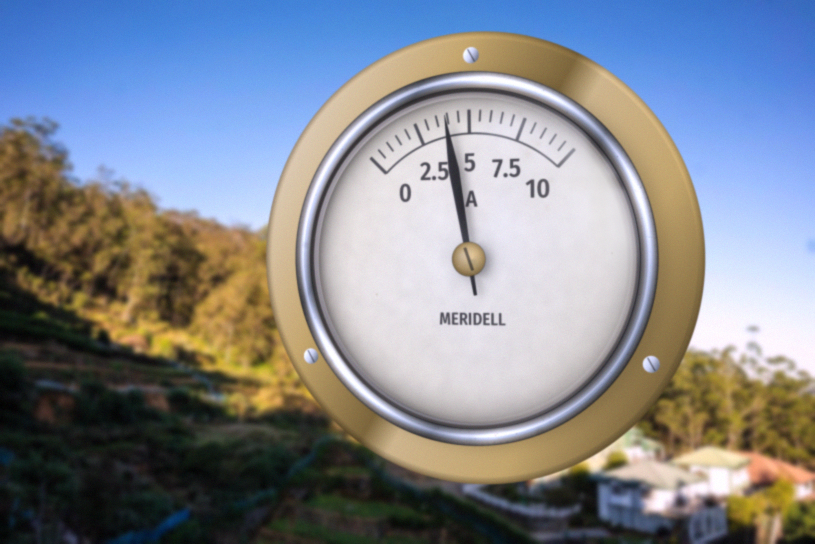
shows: 4 A
